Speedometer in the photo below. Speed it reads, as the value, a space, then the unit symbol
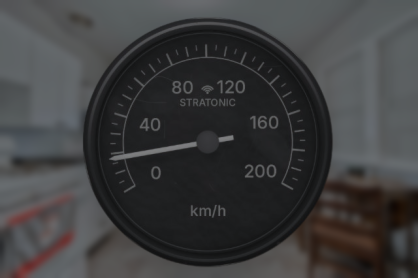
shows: 17.5 km/h
